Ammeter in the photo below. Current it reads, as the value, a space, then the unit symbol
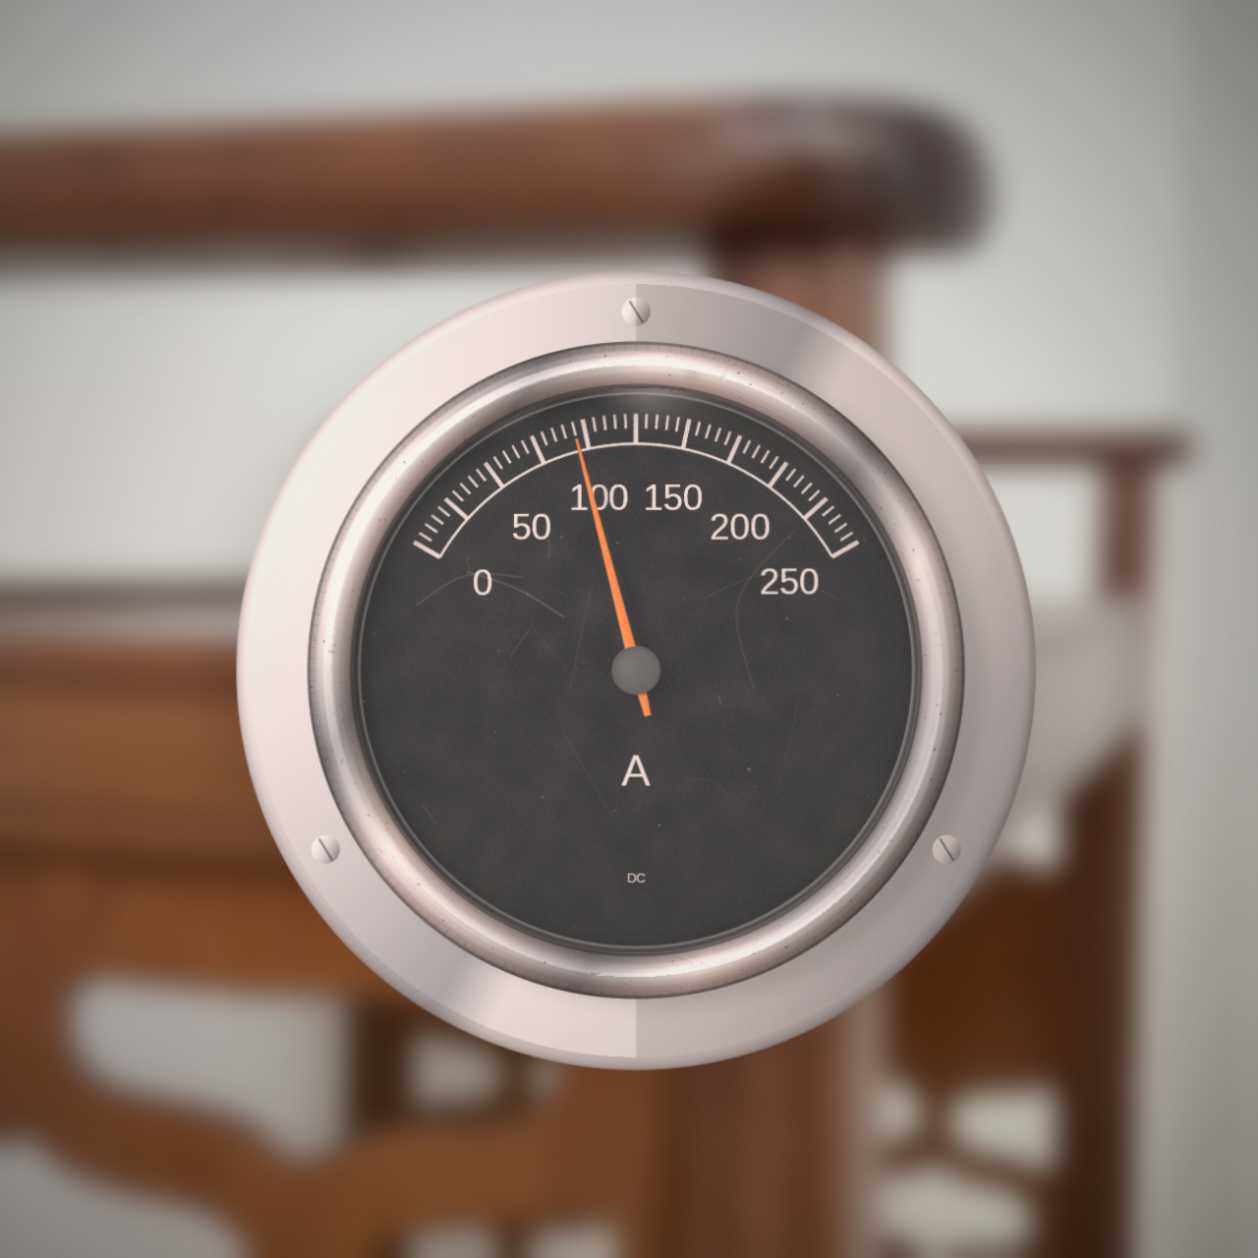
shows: 95 A
